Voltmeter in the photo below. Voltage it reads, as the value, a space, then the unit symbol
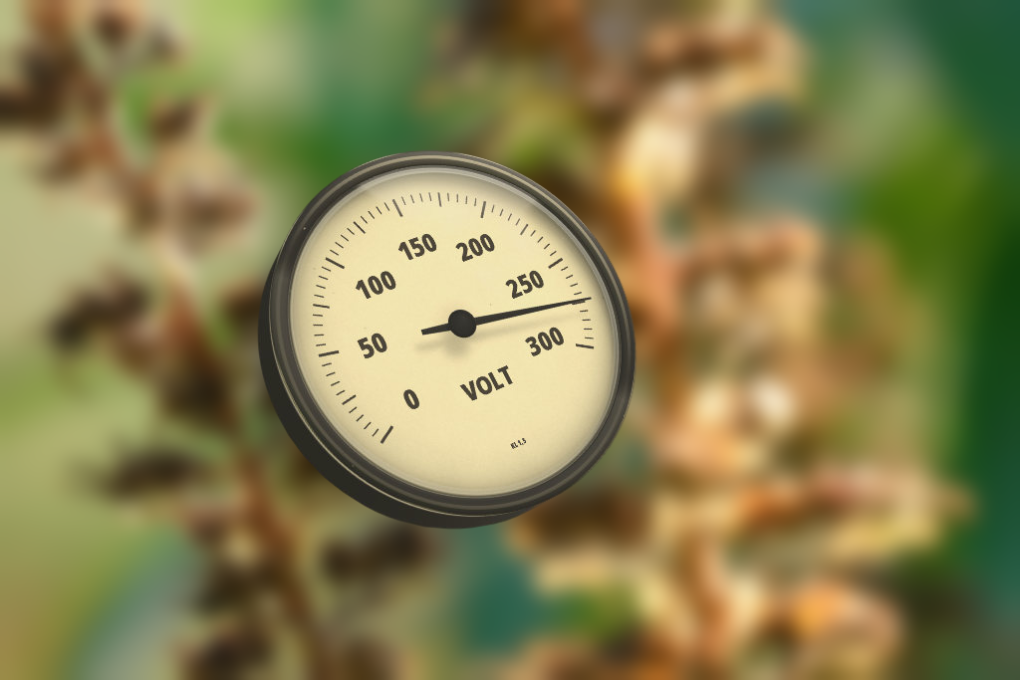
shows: 275 V
